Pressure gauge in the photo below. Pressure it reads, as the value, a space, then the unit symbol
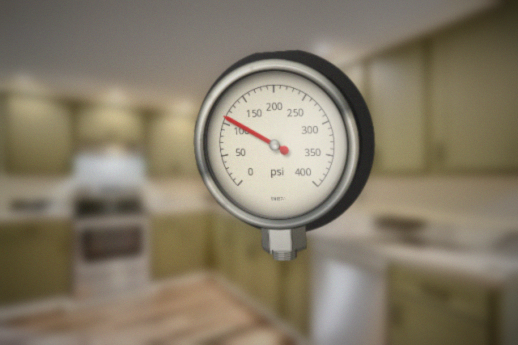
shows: 110 psi
